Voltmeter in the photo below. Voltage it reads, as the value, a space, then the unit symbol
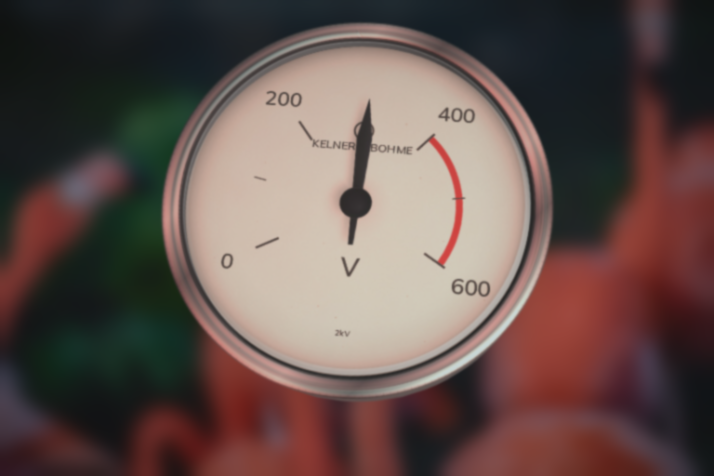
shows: 300 V
